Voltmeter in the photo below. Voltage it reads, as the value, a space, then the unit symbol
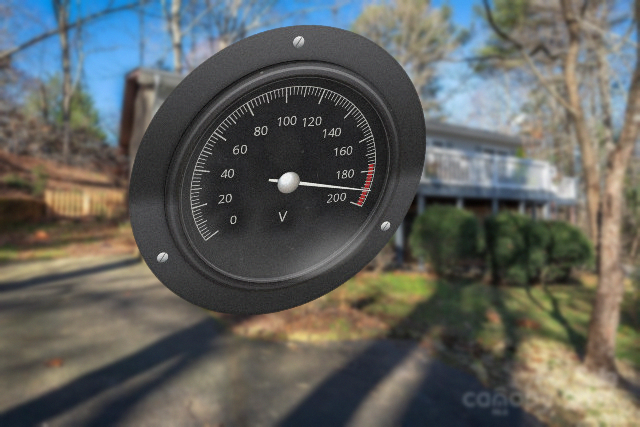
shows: 190 V
